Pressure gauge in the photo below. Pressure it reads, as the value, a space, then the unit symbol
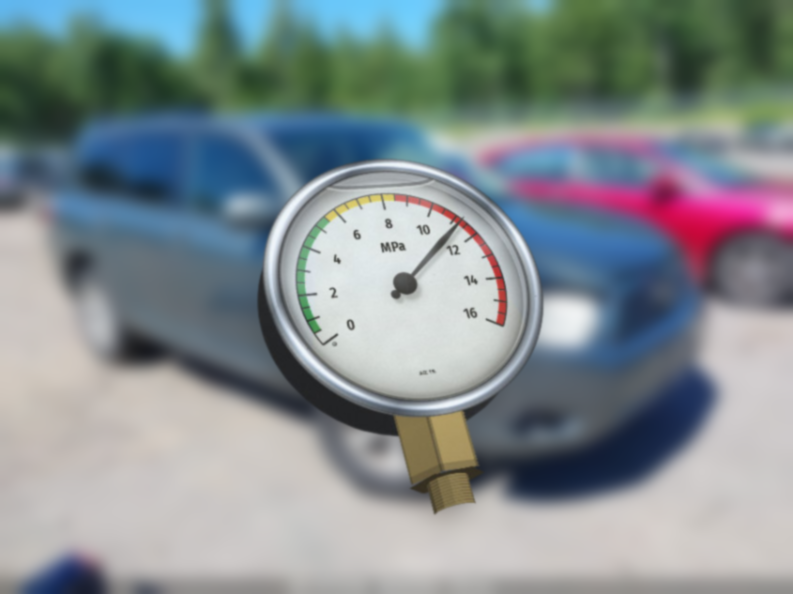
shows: 11.25 MPa
